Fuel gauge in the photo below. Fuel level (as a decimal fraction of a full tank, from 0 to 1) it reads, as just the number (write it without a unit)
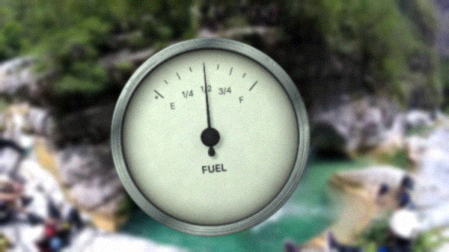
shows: 0.5
